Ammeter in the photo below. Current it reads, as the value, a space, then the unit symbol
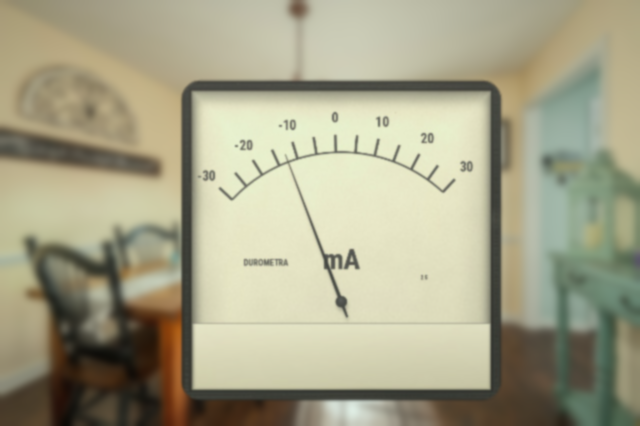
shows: -12.5 mA
